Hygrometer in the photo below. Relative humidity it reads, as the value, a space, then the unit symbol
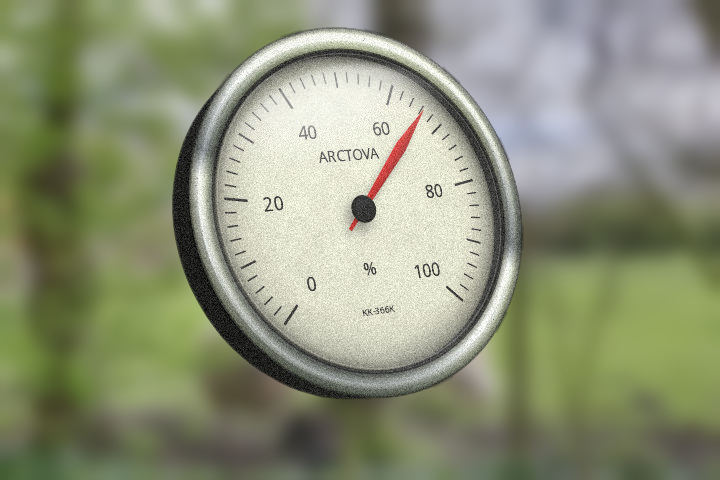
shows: 66 %
